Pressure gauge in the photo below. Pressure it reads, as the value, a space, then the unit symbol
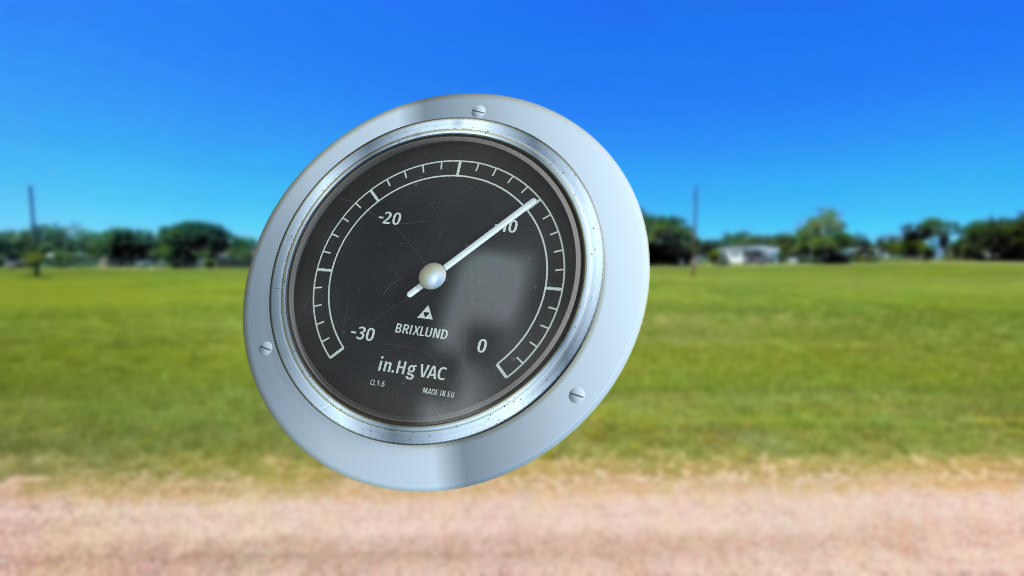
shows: -10 inHg
